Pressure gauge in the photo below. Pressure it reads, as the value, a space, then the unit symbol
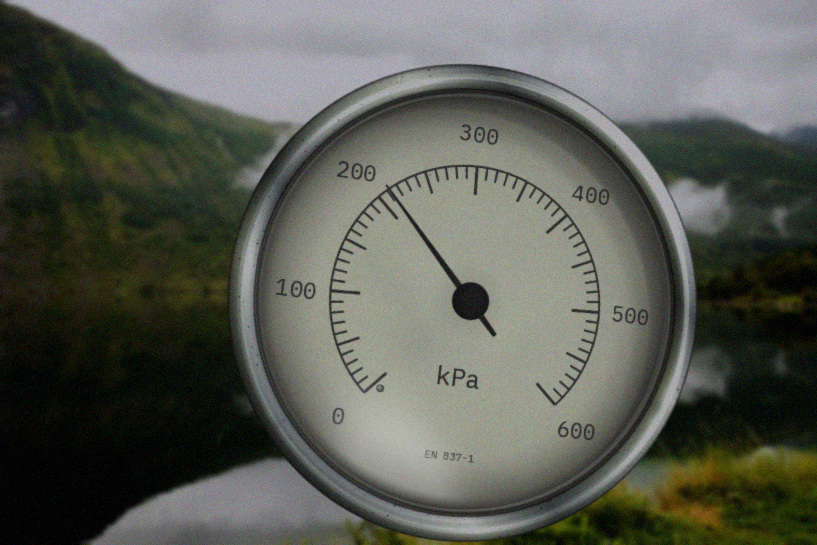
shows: 210 kPa
